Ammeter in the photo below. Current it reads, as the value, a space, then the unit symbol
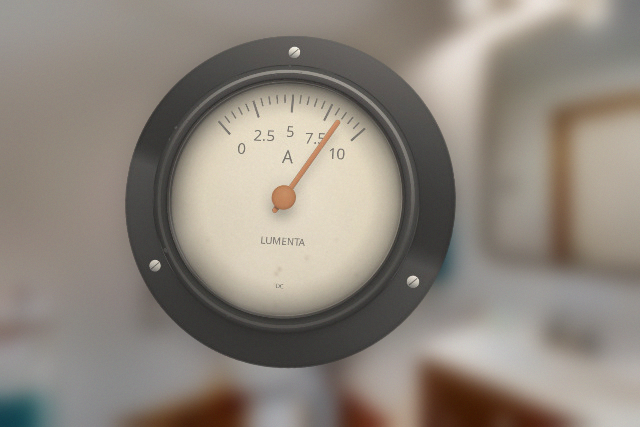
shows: 8.5 A
